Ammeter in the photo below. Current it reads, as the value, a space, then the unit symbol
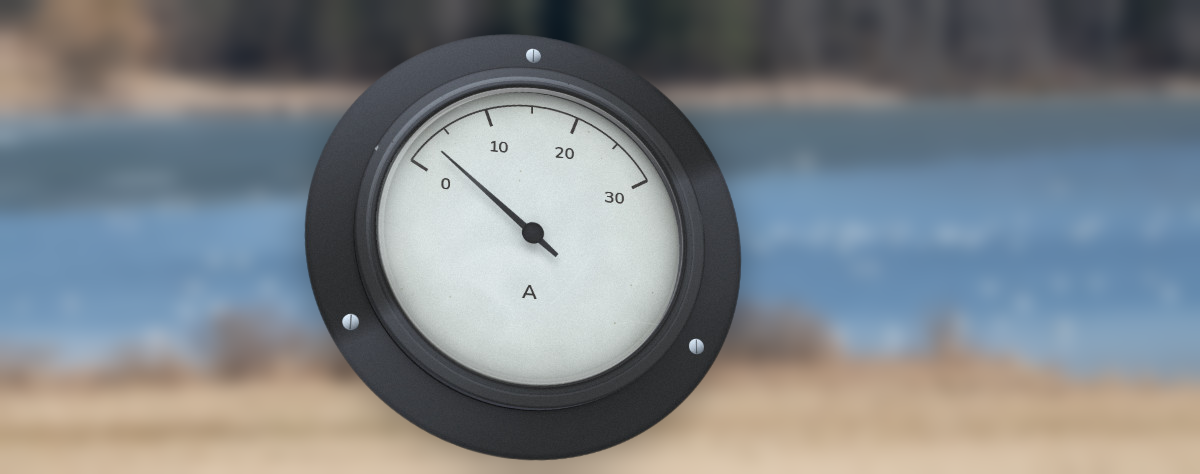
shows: 2.5 A
